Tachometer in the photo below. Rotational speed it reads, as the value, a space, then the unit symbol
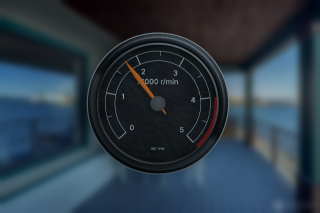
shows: 1750 rpm
